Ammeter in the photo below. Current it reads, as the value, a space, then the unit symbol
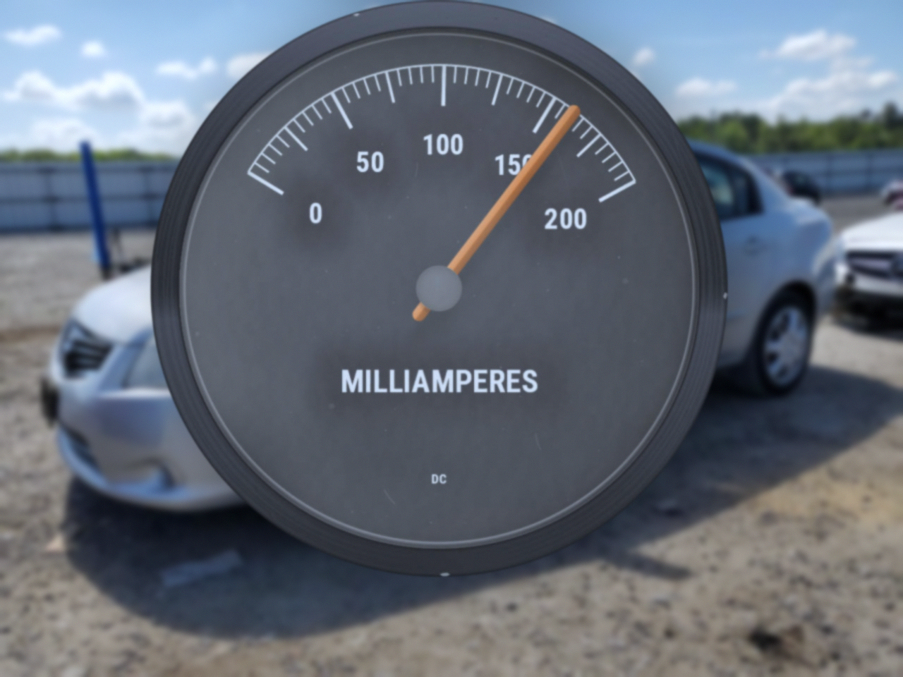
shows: 160 mA
